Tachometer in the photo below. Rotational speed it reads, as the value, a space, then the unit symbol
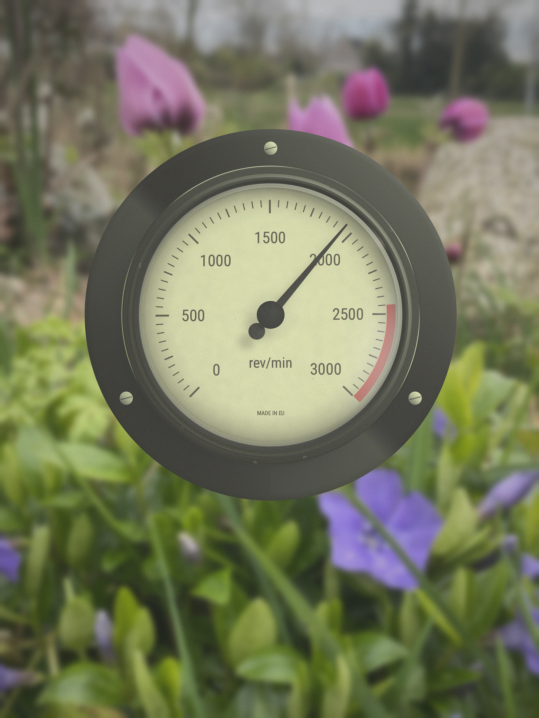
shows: 1950 rpm
